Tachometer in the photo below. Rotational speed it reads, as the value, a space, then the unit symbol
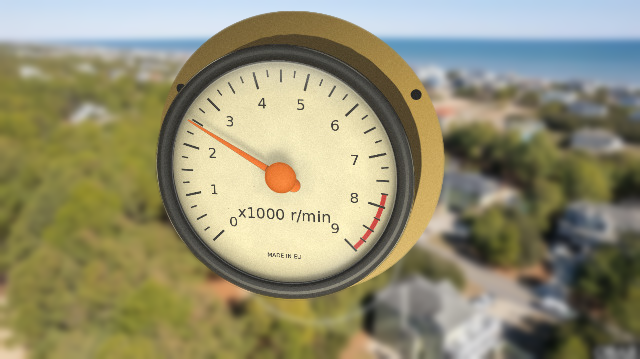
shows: 2500 rpm
